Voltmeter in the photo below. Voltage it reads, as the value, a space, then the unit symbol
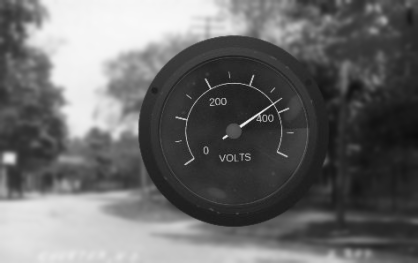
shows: 375 V
